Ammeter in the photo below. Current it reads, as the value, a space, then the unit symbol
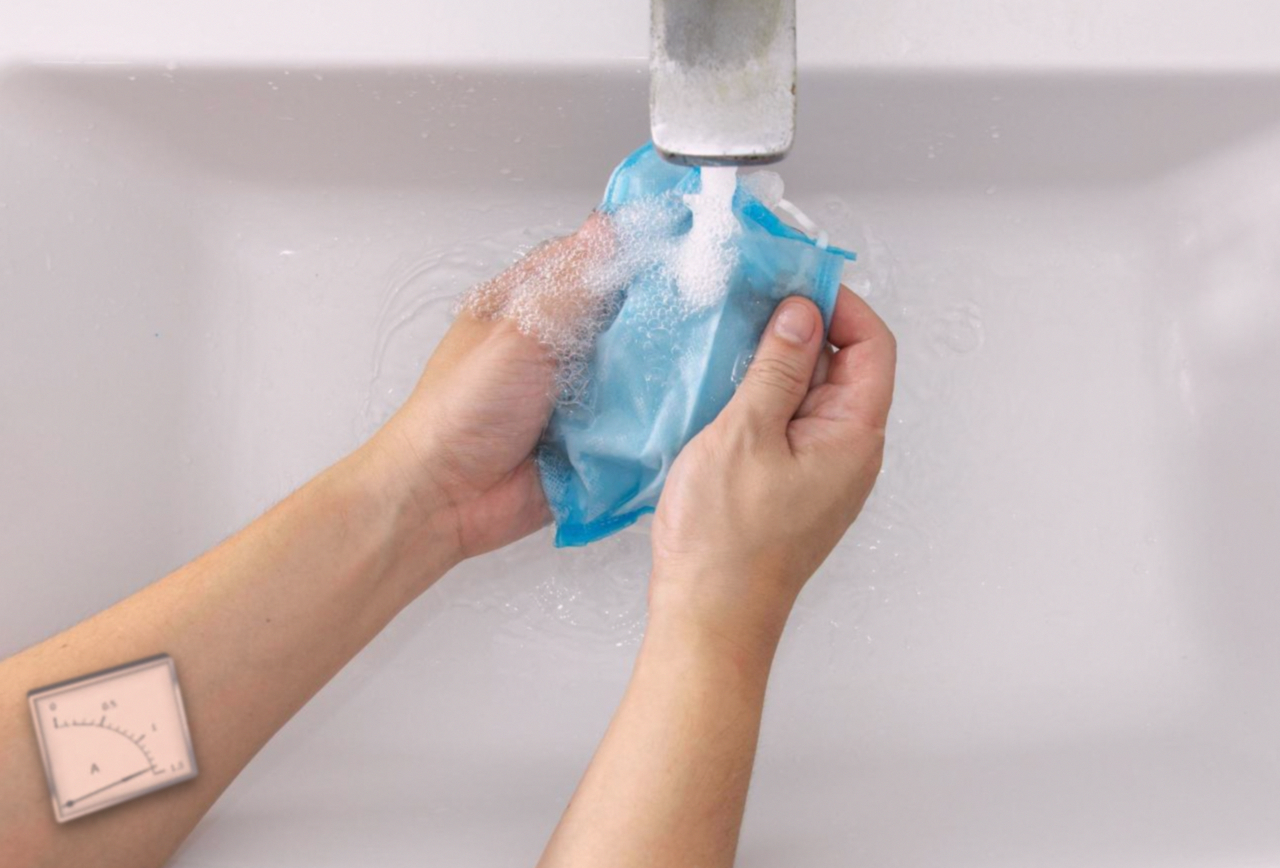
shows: 1.4 A
